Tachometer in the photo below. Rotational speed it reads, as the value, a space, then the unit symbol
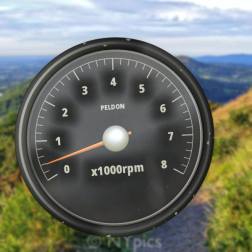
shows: 400 rpm
